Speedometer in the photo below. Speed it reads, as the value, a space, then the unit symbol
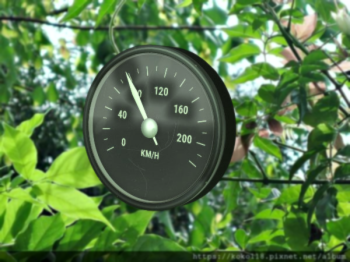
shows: 80 km/h
